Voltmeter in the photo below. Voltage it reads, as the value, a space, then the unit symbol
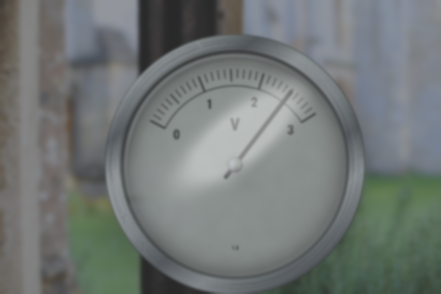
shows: 2.5 V
